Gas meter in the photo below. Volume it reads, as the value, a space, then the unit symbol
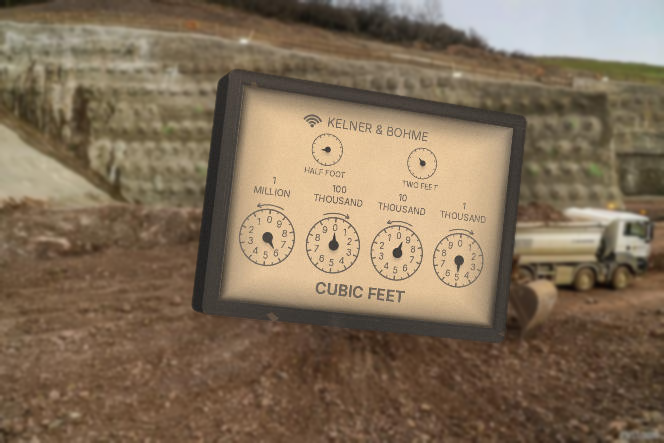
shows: 599500 ft³
